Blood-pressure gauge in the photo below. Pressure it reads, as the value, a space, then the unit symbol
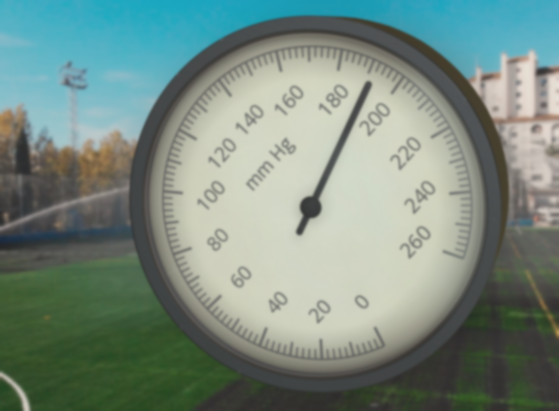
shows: 192 mmHg
